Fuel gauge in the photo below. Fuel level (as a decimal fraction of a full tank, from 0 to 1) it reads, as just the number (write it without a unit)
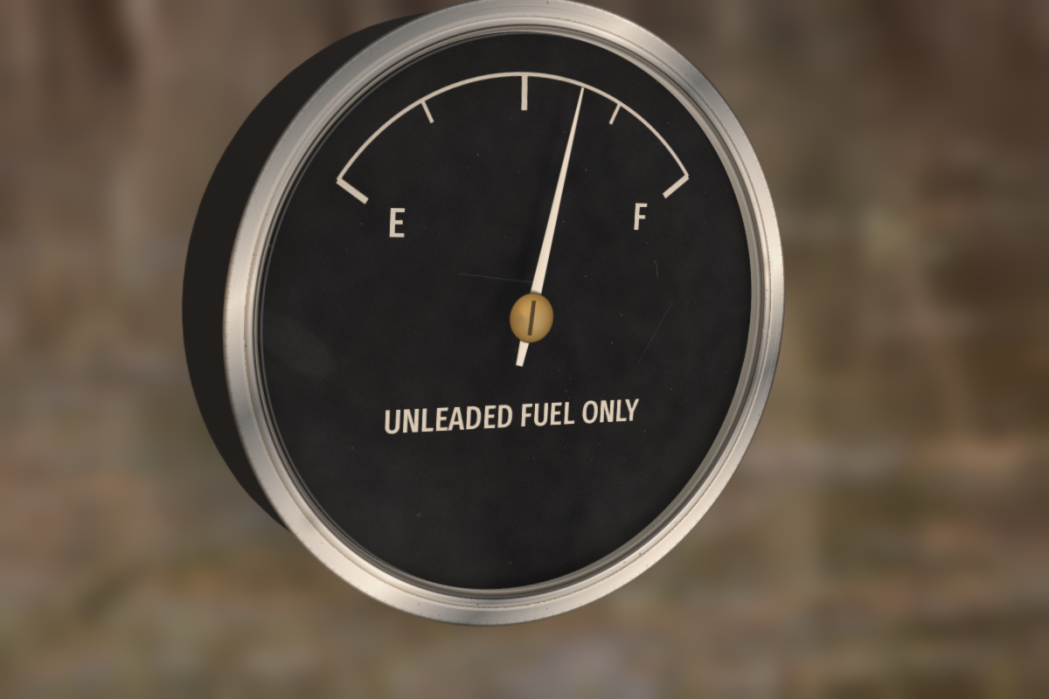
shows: 0.625
